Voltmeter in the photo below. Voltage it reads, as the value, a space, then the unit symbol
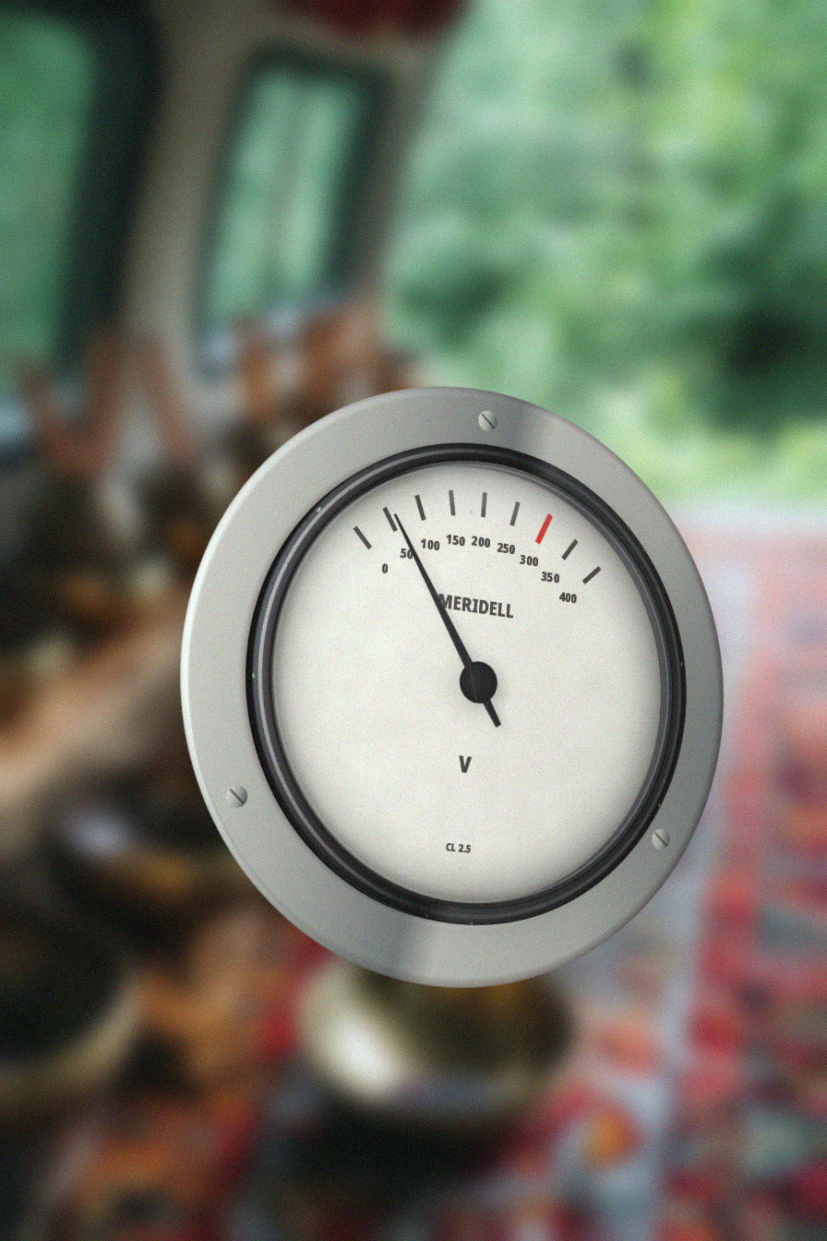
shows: 50 V
